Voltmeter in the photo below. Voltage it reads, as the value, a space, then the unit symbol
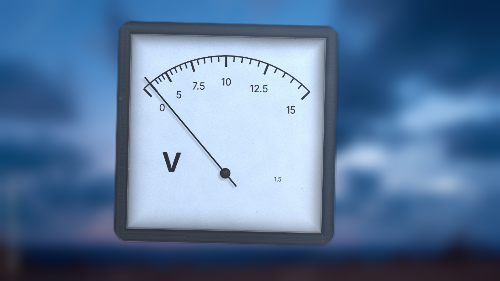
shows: 2.5 V
